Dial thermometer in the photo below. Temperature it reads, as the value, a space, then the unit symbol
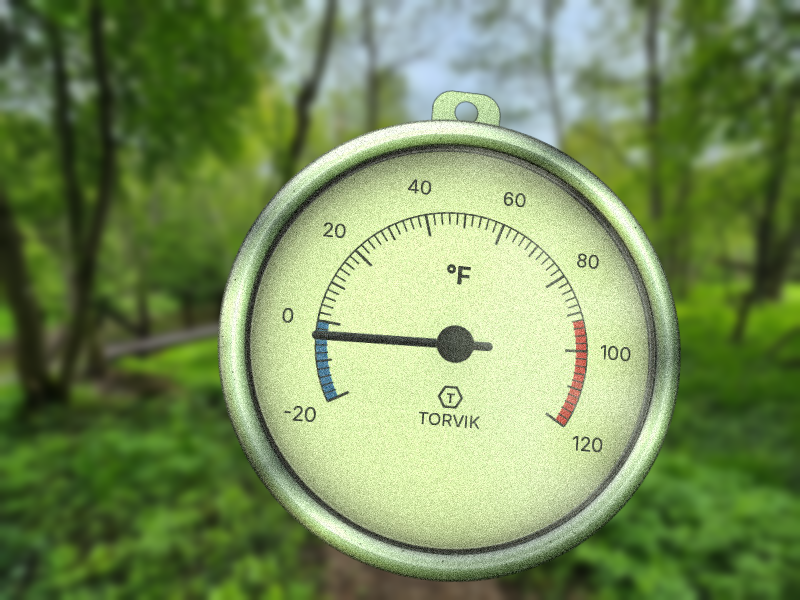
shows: -4 °F
